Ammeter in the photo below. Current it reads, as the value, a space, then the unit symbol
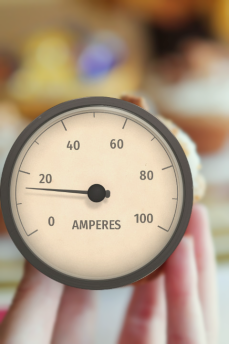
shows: 15 A
